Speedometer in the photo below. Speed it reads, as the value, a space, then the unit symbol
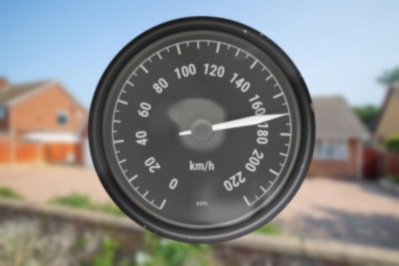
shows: 170 km/h
